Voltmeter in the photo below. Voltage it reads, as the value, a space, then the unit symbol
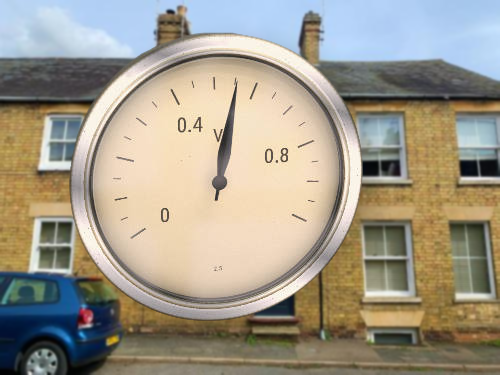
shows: 0.55 V
